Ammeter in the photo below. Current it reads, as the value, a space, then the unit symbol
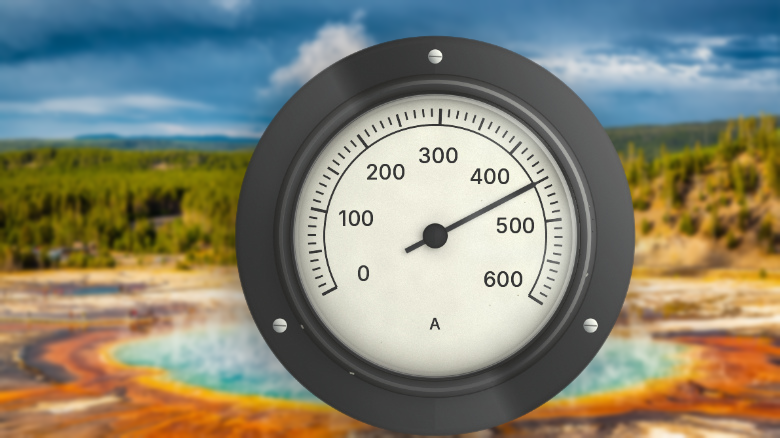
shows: 450 A
